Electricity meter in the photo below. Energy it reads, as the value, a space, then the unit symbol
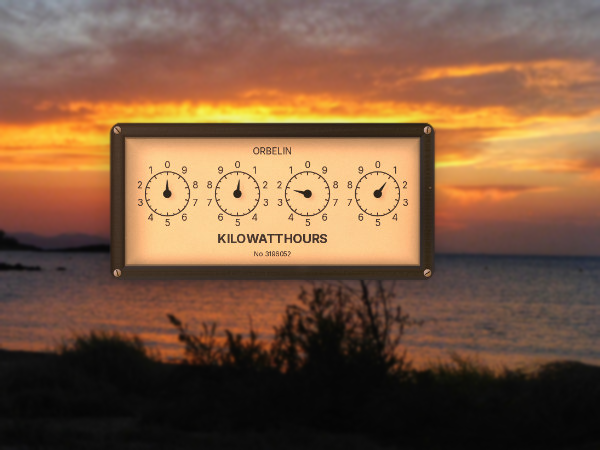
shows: 21 kWh
